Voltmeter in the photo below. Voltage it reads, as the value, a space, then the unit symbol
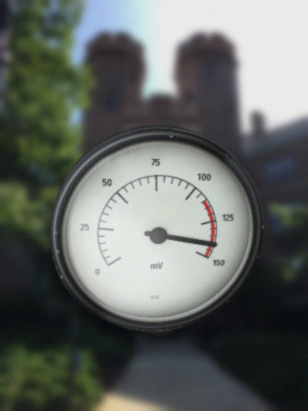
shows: 140 mV
